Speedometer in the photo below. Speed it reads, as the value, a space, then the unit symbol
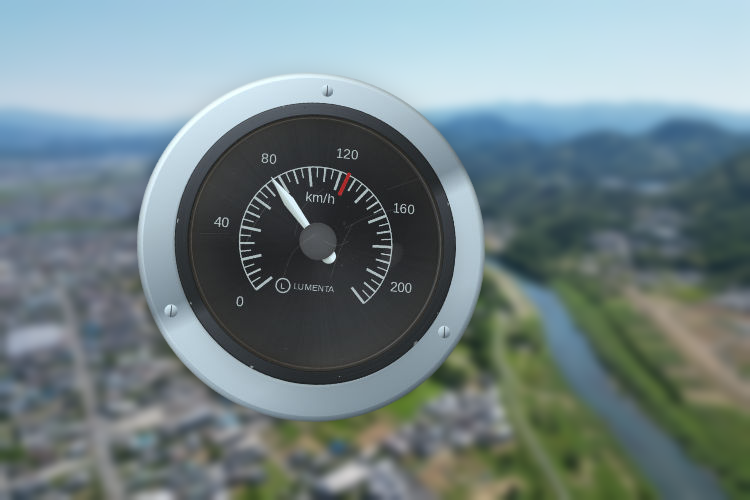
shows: 75 km/h
